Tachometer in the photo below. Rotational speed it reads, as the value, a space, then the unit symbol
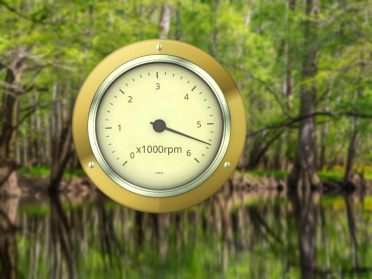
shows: 5500 rpm
